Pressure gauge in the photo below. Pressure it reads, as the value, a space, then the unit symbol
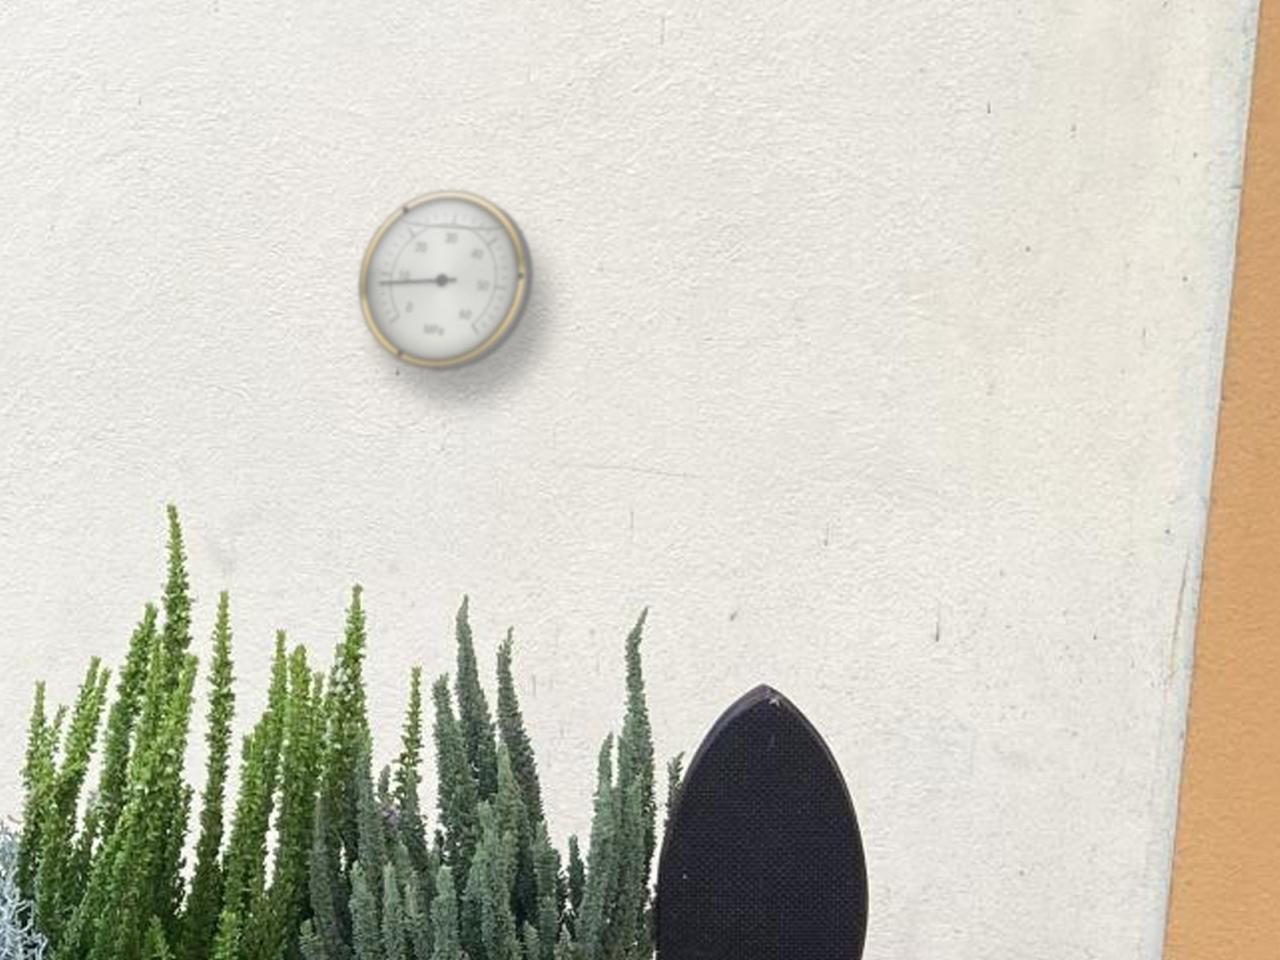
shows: 8 MPa
